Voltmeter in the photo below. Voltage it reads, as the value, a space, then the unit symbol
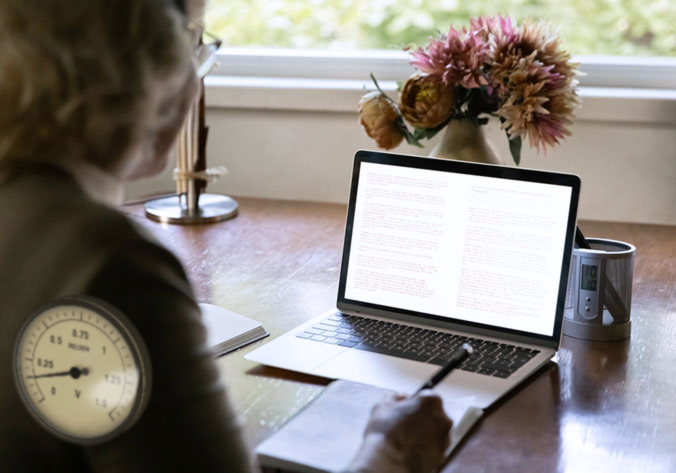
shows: 0.15 V
